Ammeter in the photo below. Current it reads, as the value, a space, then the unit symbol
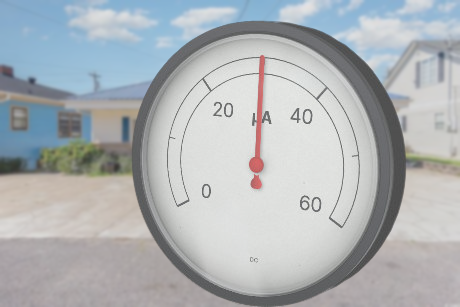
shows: 30 µA
